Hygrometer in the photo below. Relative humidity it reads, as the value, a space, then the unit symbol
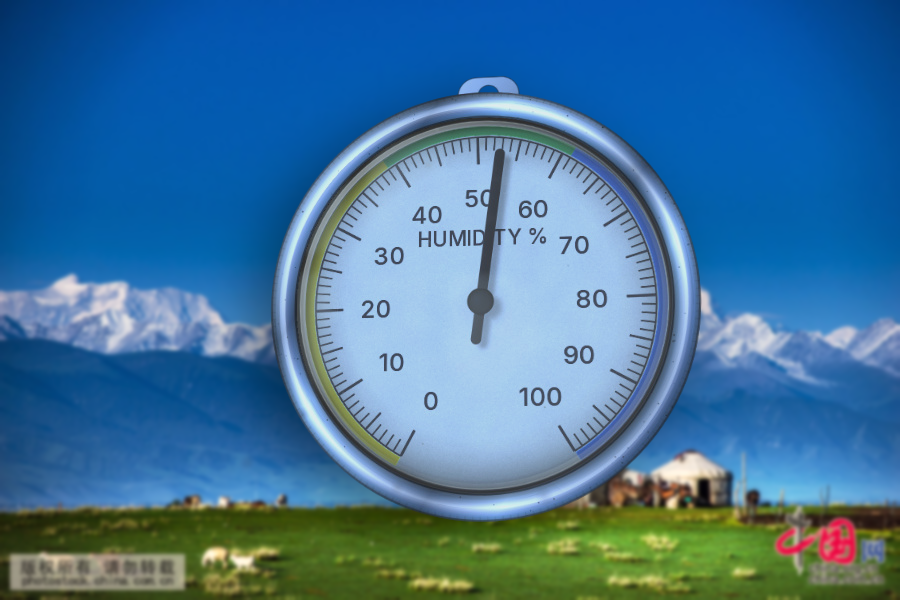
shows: 53 %
